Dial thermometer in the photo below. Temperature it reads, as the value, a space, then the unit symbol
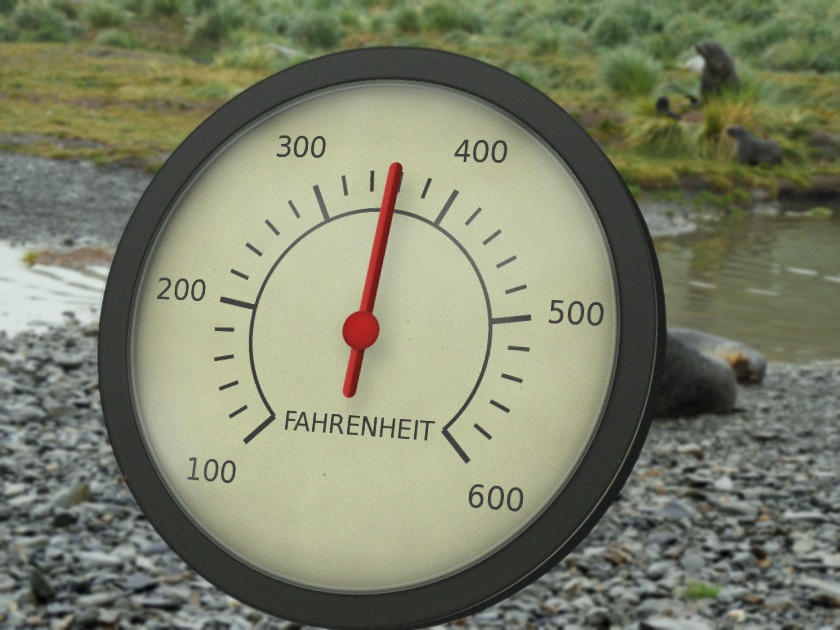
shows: 360 °F
